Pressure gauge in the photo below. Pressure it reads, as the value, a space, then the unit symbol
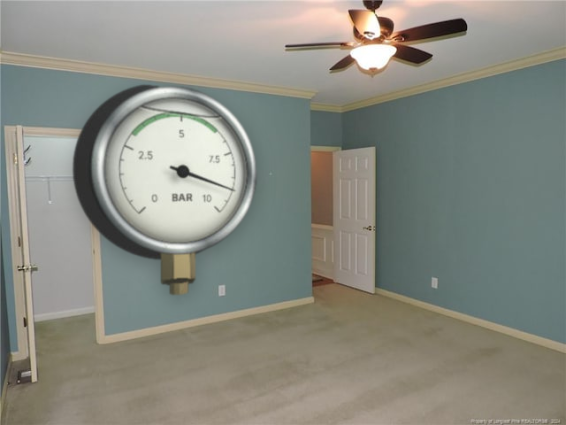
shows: 9 bar
